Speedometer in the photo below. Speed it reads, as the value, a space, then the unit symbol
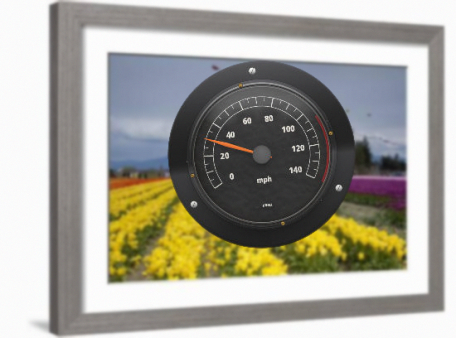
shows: 30 mph
